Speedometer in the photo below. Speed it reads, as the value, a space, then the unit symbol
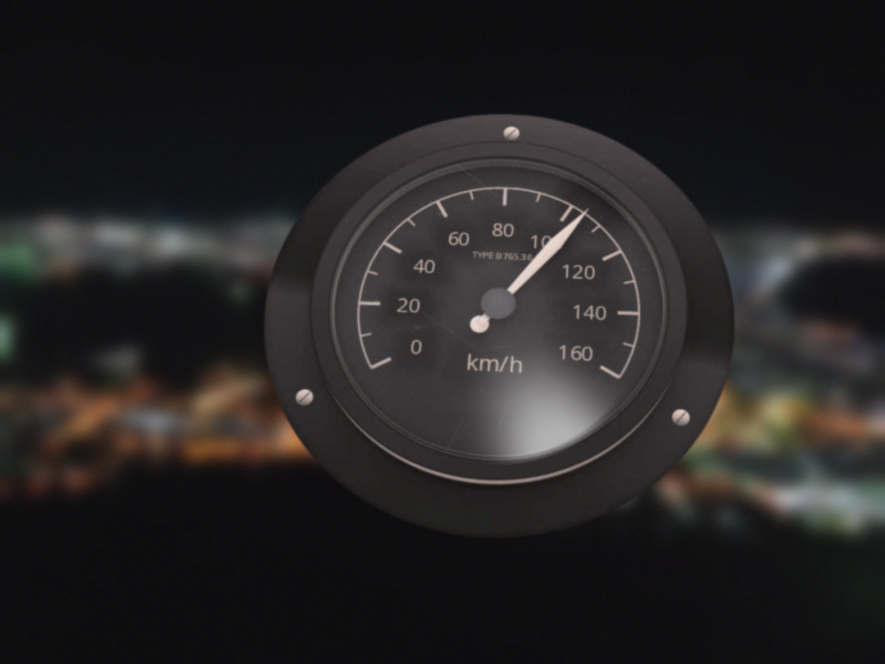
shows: 105 km/h
